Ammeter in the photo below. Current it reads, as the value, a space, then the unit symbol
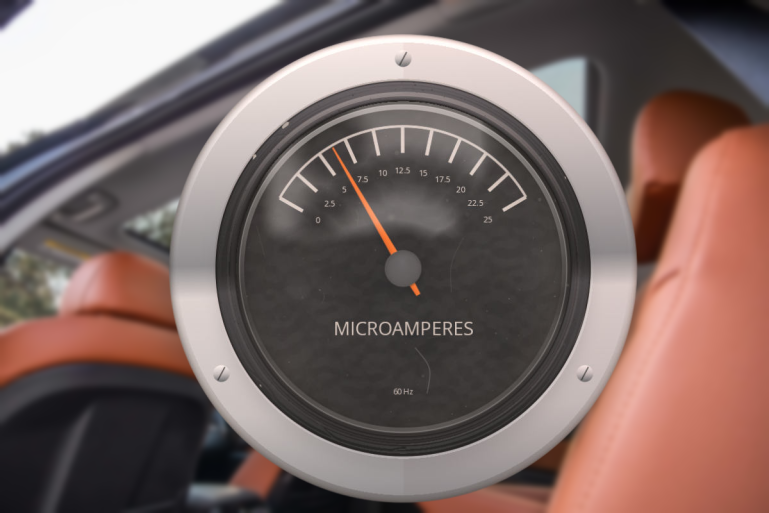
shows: 6.25 µA
